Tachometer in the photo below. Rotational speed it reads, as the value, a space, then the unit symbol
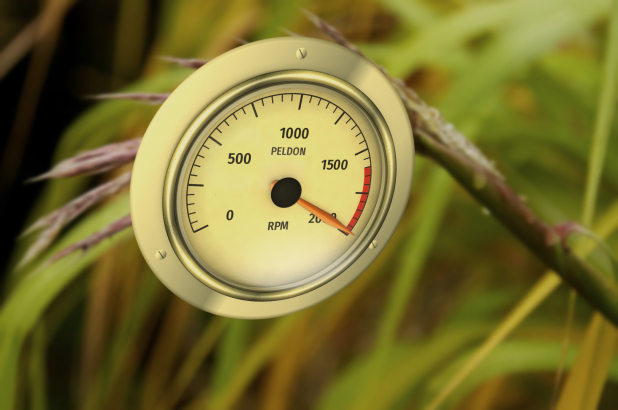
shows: 1975 rpm
